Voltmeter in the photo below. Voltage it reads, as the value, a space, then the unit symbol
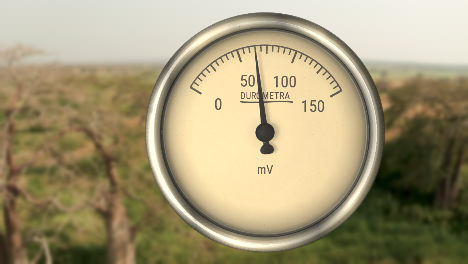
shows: 65 mV
